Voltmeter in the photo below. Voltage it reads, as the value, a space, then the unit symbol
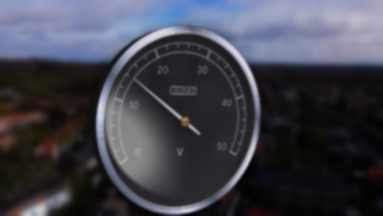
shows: 14 V
